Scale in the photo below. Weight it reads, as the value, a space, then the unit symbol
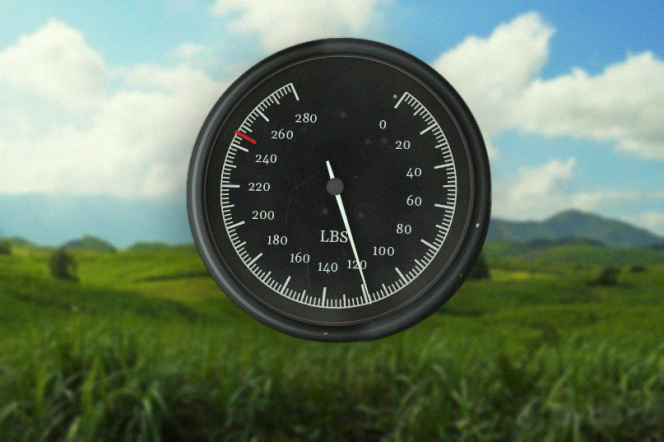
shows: 118 lb
